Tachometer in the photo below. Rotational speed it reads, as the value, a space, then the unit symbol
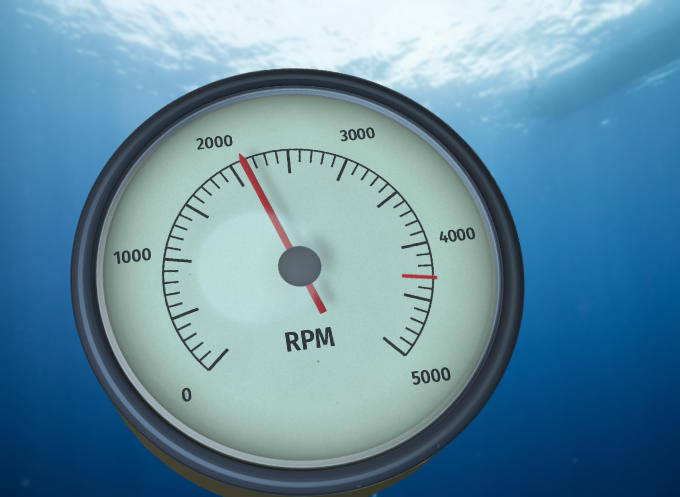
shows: 2100 rpm
